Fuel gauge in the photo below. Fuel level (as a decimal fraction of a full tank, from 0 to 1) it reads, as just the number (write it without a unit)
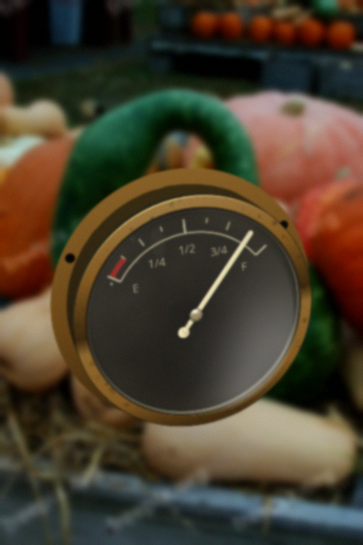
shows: 0.875
